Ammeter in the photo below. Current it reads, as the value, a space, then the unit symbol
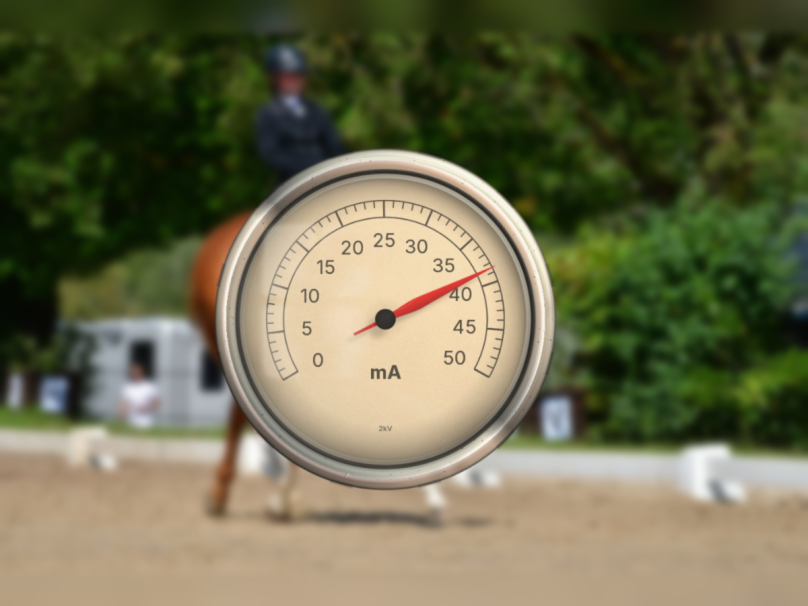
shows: 38.5 mA
